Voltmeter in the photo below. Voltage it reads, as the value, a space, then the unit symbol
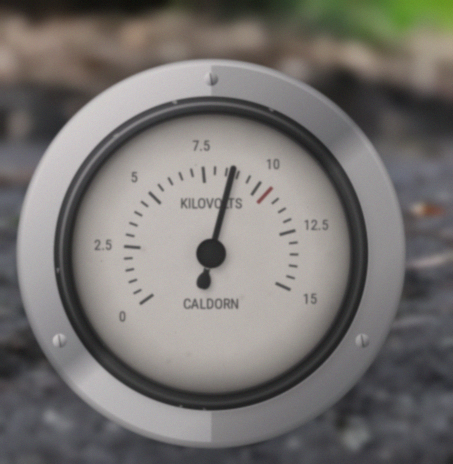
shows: 8.75 kV
